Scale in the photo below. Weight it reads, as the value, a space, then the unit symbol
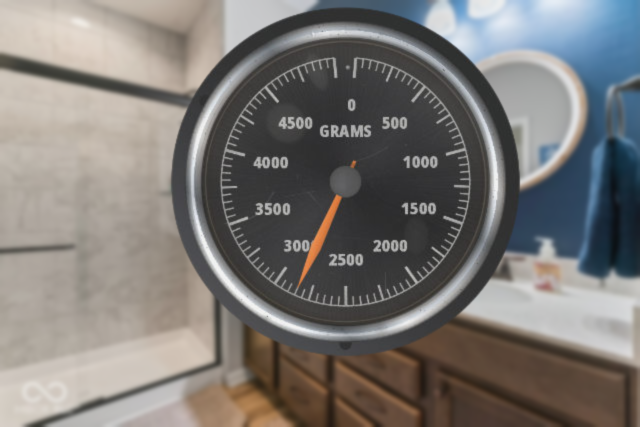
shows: 2850 g
